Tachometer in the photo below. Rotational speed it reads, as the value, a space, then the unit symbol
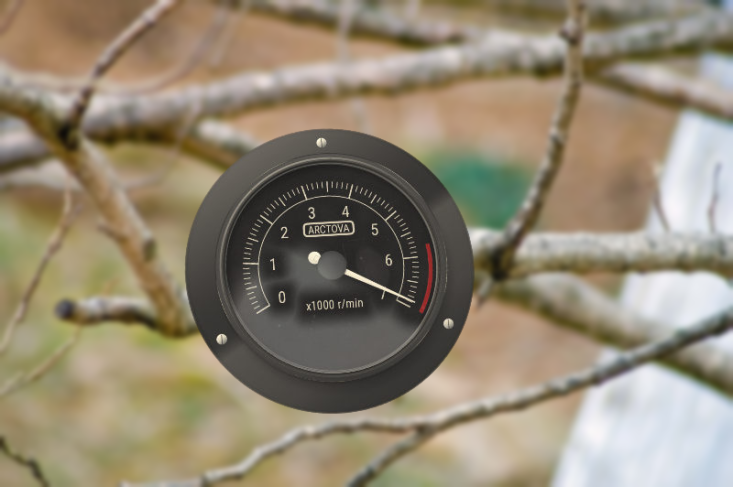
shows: 6900 rpm
